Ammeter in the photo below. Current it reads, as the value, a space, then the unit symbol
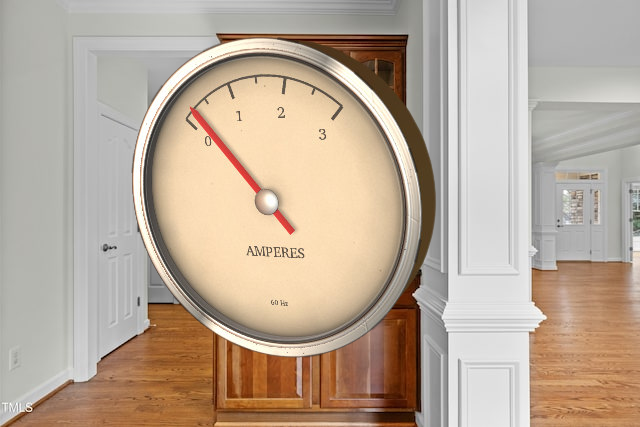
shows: 0.25 A
